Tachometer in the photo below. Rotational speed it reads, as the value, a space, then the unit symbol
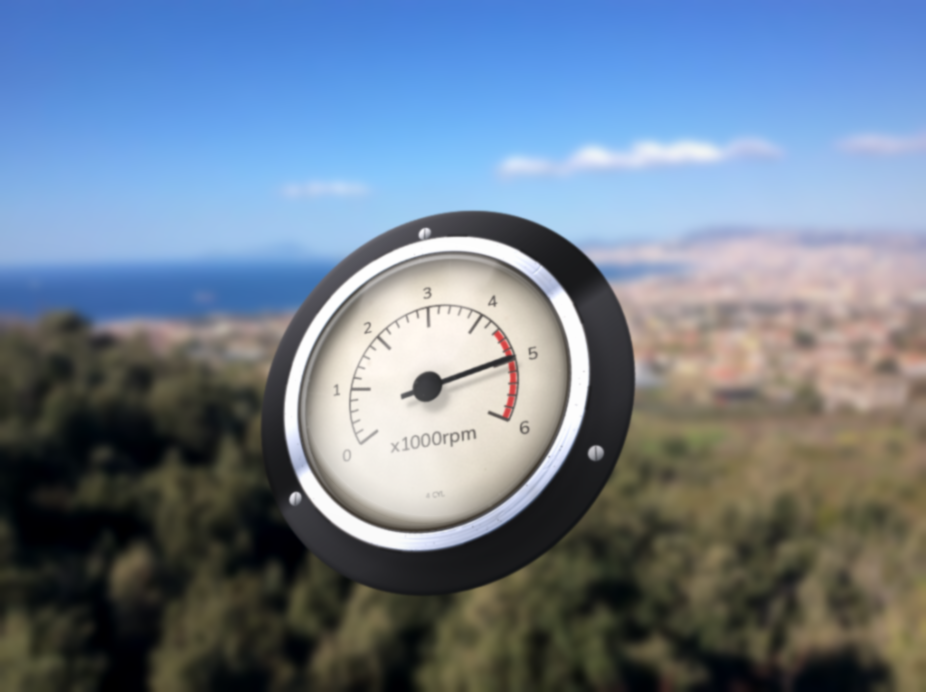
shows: 5000 rpm
